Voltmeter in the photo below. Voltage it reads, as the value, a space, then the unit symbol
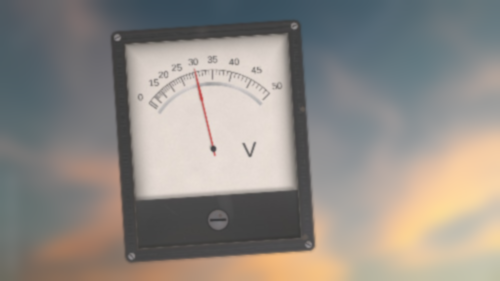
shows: 30 V
